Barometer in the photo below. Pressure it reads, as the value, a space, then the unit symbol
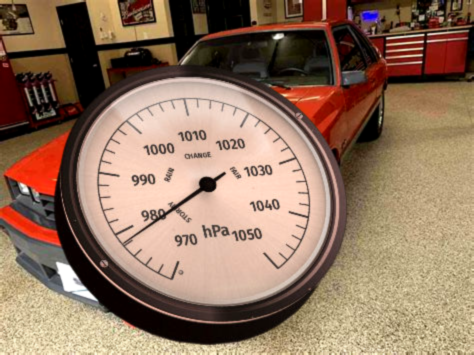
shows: 978 hPa
